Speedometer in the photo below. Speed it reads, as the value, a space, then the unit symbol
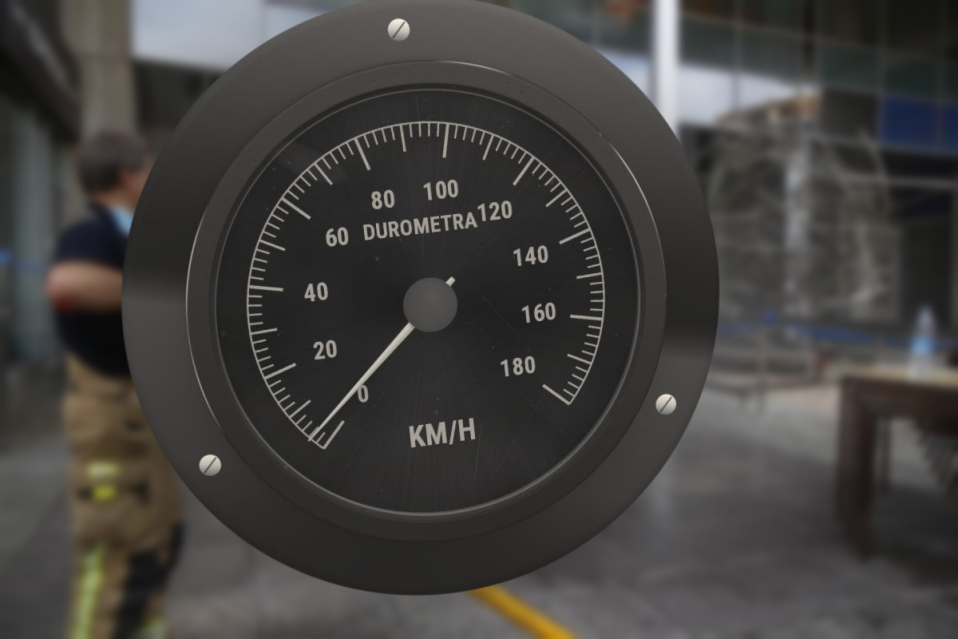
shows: 4 km/h
